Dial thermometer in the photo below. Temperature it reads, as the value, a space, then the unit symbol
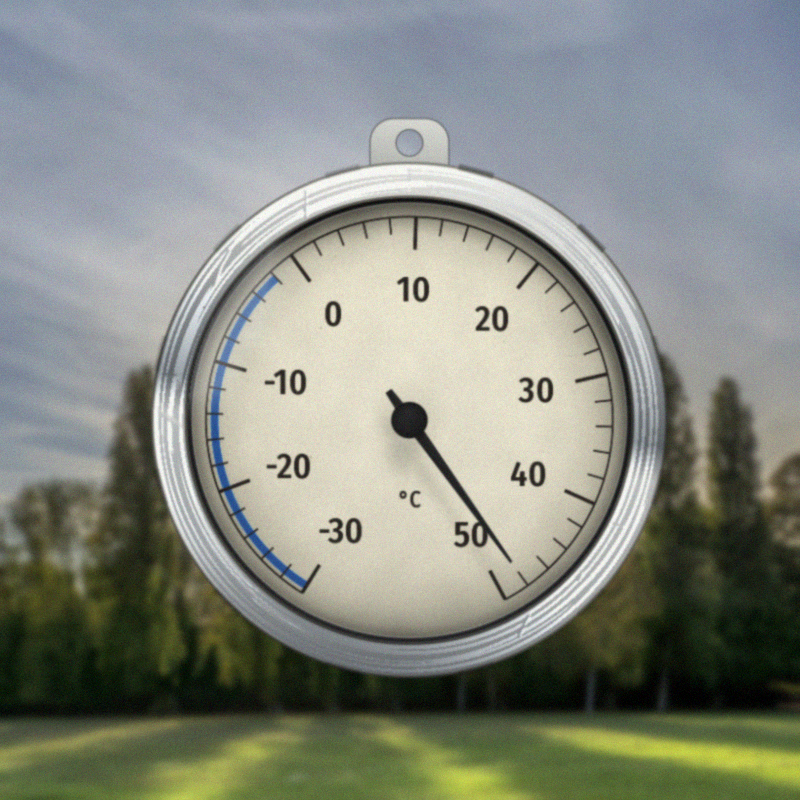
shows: 48 °C
